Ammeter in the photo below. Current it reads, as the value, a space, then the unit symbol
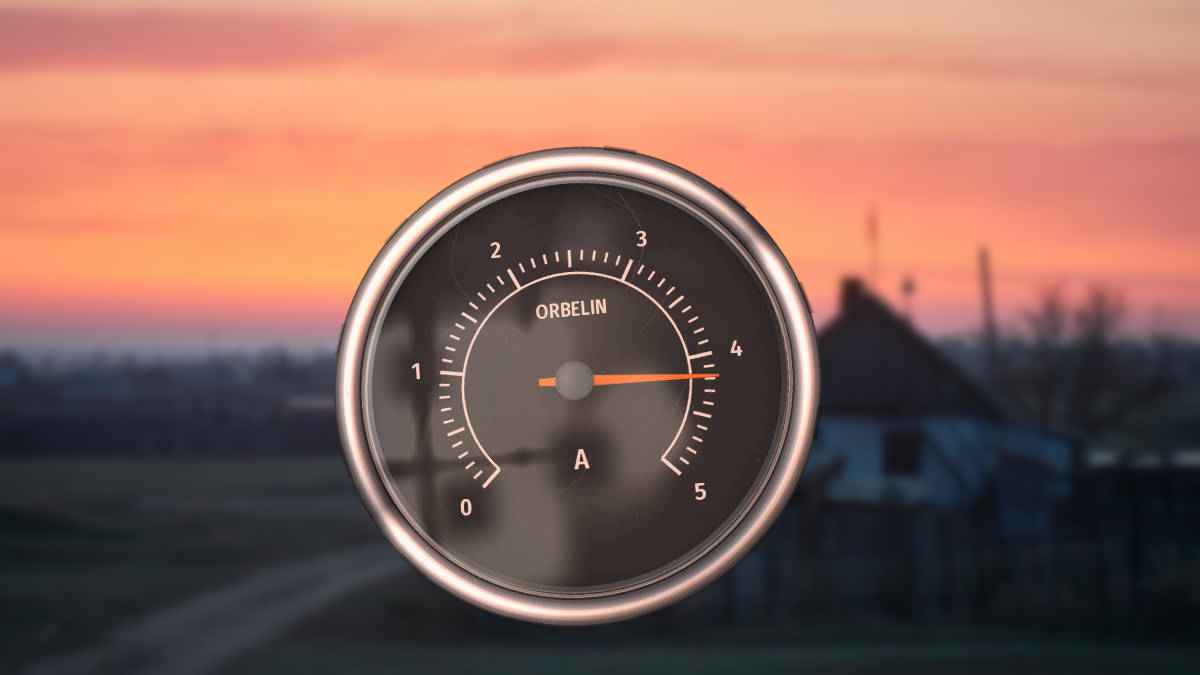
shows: 4.2 A
